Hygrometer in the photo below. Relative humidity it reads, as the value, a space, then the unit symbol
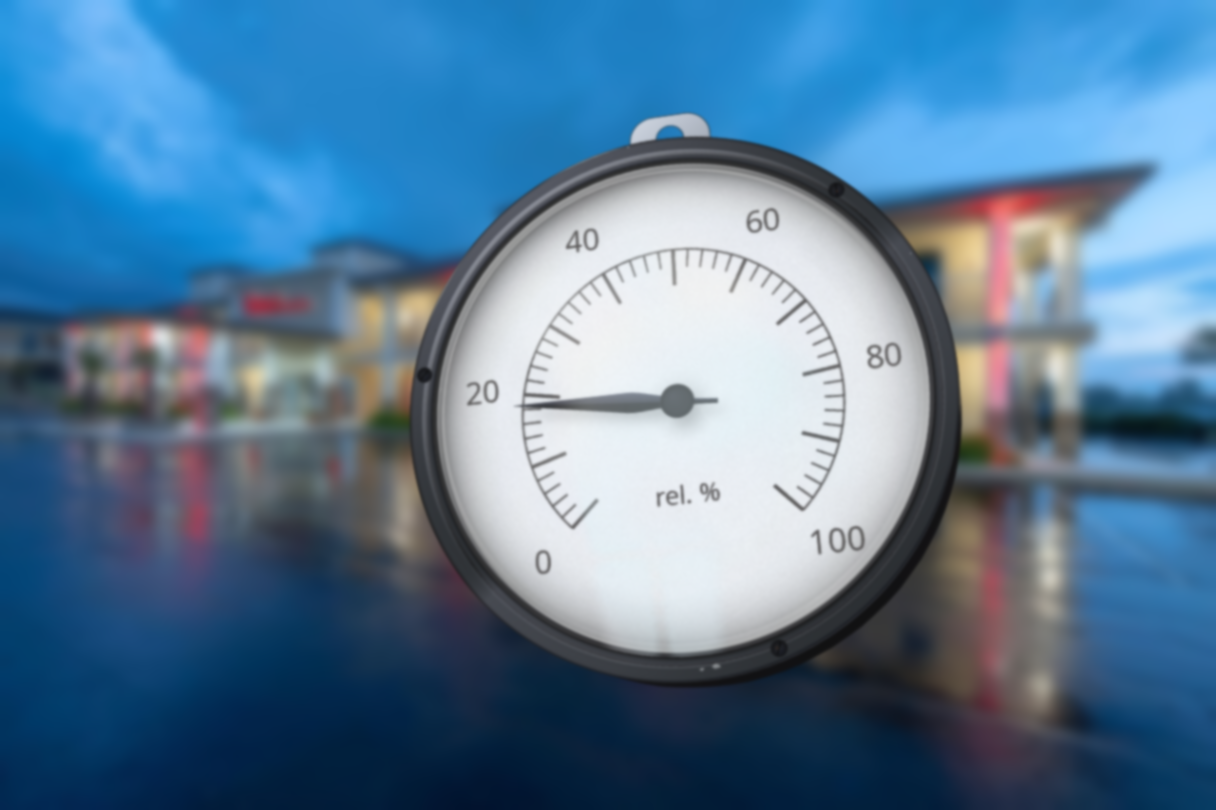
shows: 18 %
